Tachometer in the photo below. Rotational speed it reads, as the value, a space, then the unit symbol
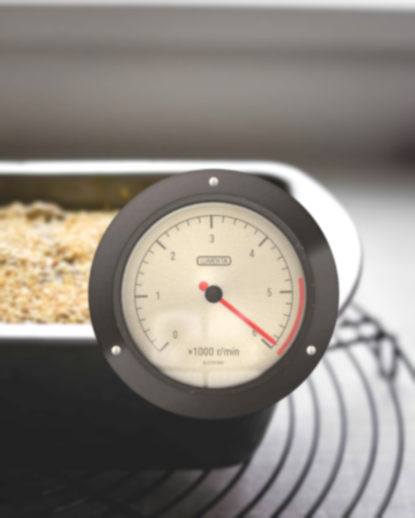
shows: 5900 rpm
